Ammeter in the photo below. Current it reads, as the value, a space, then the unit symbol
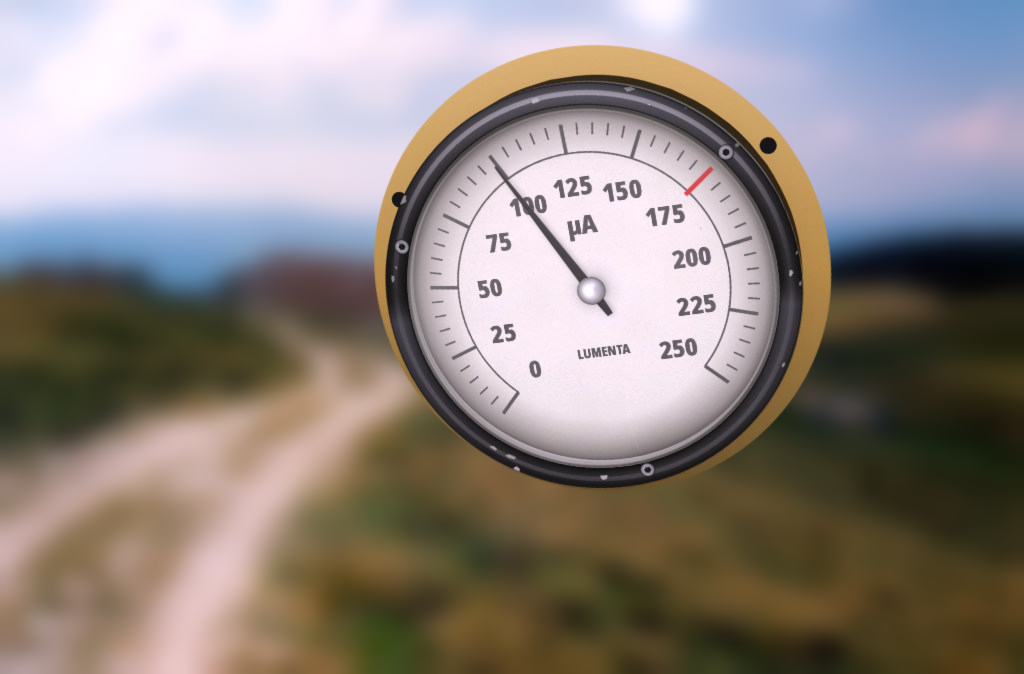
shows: 100 µA
